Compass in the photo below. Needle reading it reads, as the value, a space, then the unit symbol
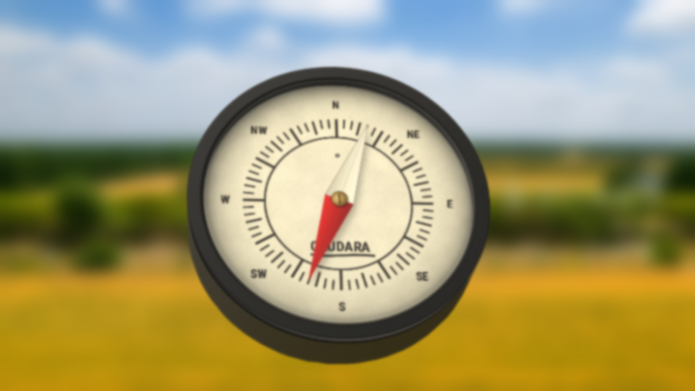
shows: 200 °
